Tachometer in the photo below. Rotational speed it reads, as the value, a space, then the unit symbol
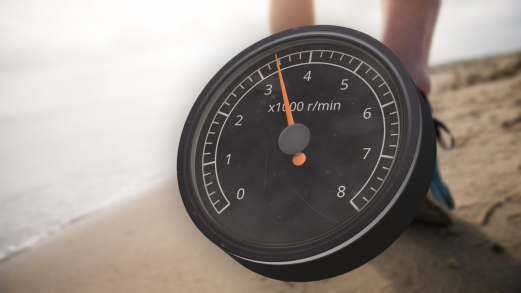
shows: 3400 rpm
